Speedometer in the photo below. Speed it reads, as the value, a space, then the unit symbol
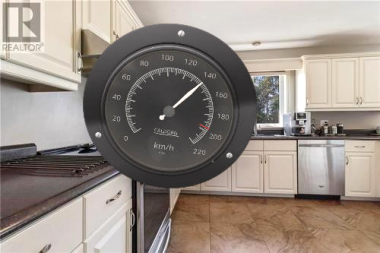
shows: 140 km/h
